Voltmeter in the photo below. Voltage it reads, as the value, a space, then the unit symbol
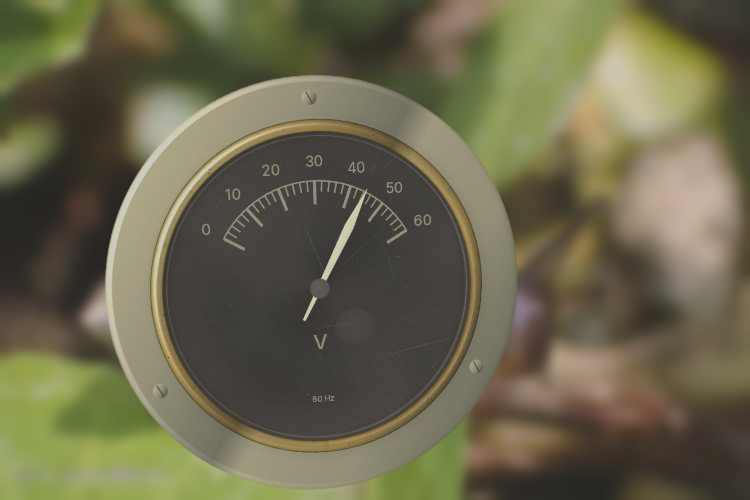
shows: 44 V
